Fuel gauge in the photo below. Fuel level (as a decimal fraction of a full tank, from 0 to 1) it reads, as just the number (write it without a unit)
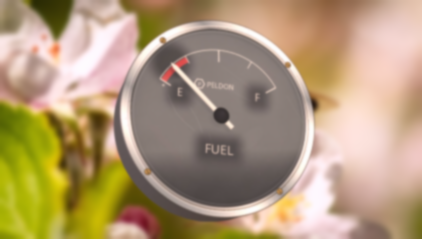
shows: 0.125
